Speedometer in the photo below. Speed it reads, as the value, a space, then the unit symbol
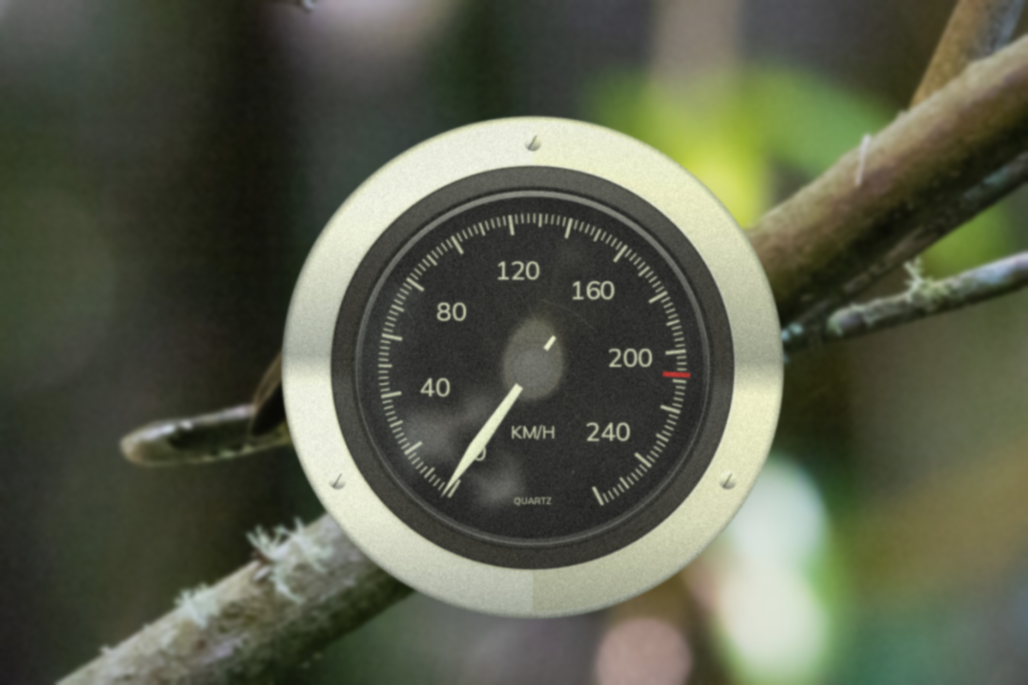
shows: 2 km/h
